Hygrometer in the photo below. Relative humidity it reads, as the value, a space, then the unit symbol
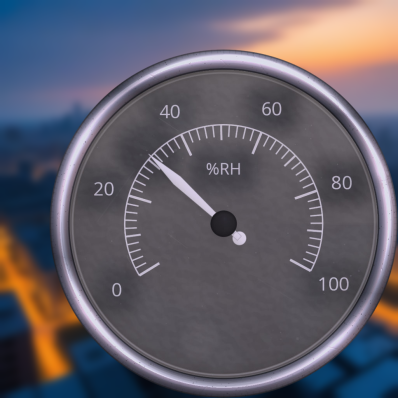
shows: 31 %
